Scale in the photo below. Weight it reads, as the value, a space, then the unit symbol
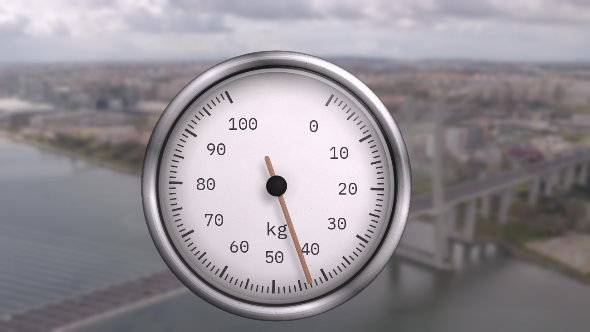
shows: 43 kg
